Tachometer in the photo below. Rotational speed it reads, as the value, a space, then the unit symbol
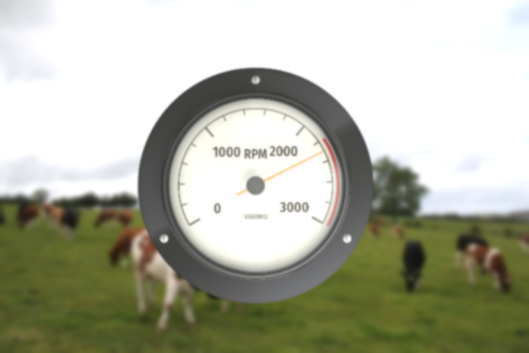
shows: 2300 rpm
